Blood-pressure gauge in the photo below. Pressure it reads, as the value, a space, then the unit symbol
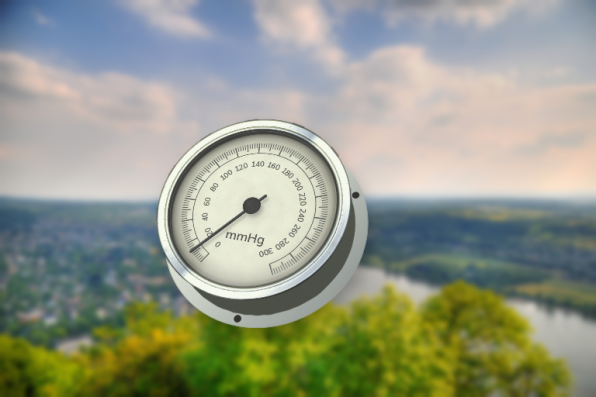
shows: 10 mmHg
